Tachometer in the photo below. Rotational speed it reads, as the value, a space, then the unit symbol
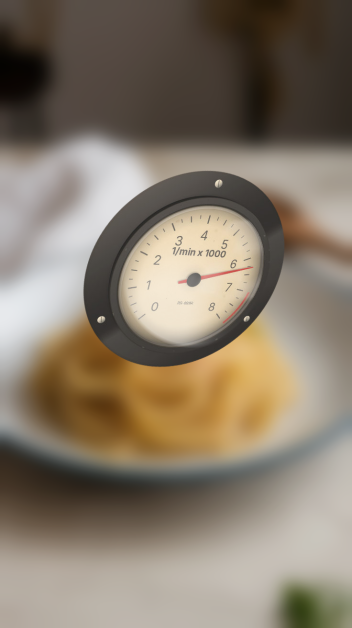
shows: 6250 rpm
